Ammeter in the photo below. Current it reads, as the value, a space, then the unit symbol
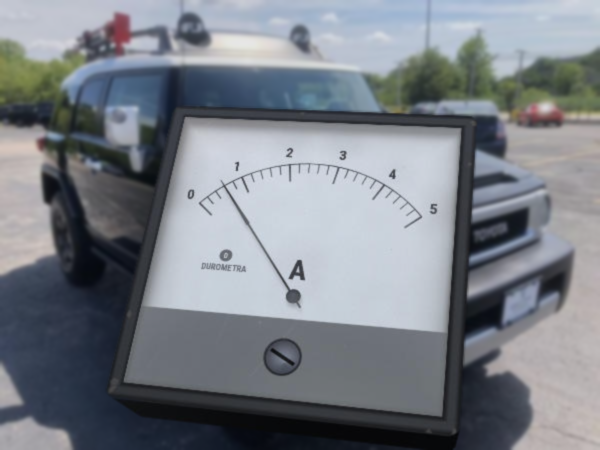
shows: 0.6 A
